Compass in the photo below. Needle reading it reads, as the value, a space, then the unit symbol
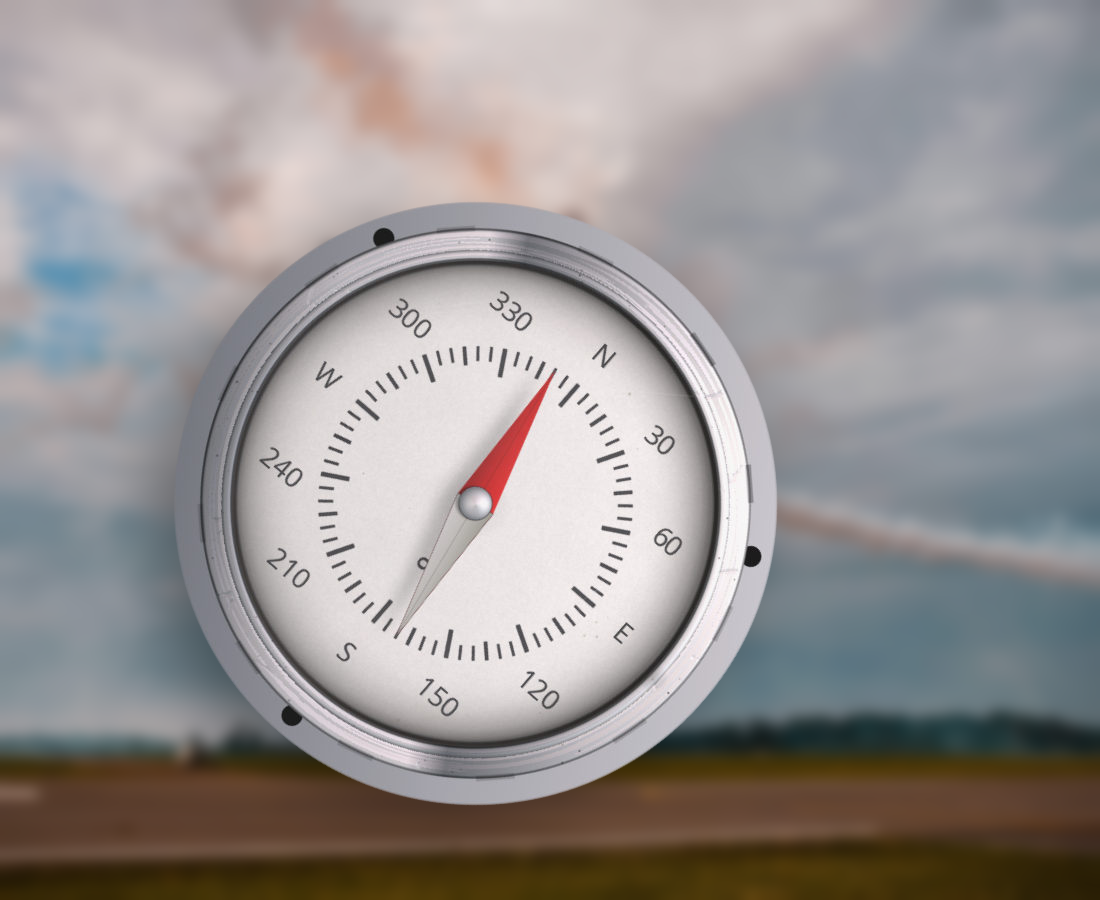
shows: 350 °
